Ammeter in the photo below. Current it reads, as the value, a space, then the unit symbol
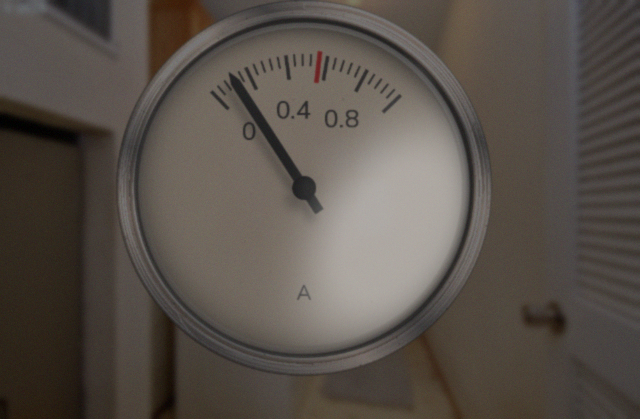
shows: 0.12 A
